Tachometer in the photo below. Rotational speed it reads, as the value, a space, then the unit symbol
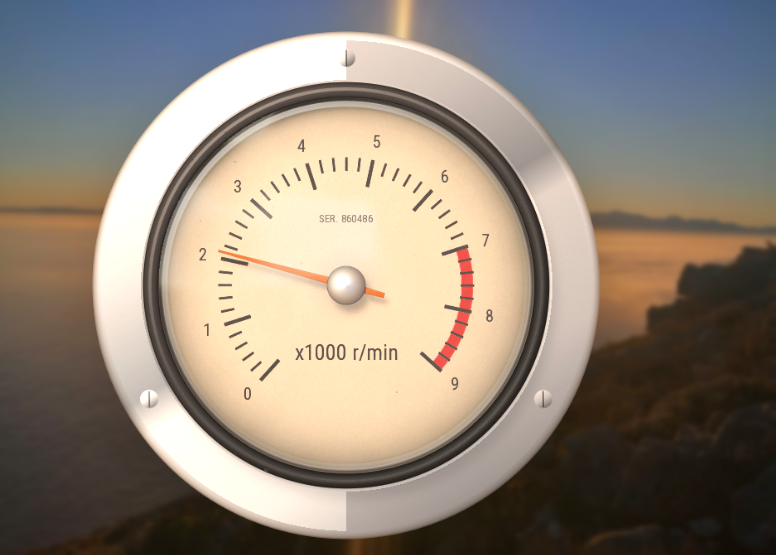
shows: 2100 rpm
